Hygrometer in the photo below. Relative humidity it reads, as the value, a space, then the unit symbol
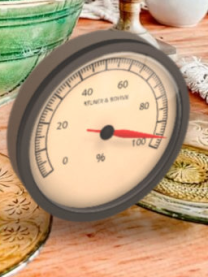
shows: 95 %
